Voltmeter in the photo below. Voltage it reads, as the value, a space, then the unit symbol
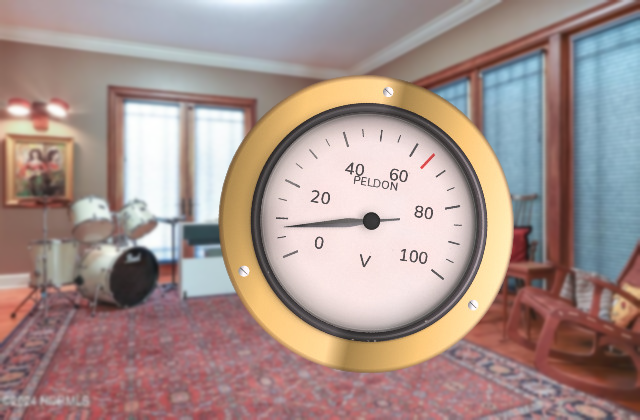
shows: 7.5 V
